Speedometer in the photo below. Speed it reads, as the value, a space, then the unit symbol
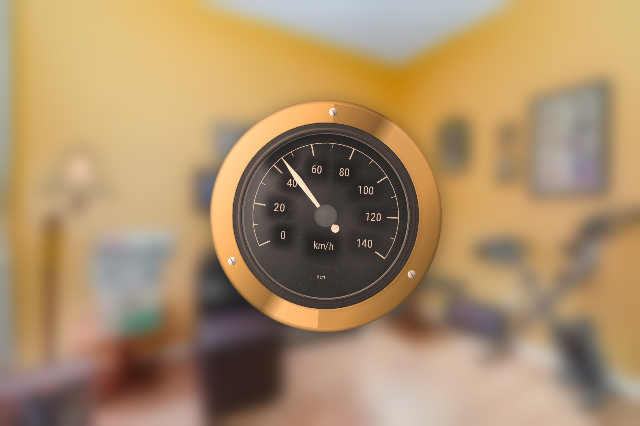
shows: 45 km/h
